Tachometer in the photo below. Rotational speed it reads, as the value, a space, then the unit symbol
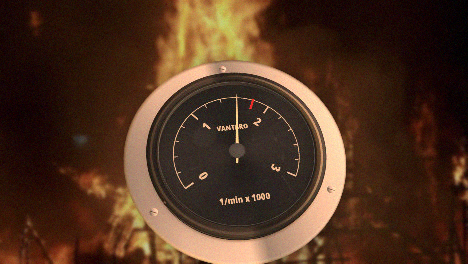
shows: 1600 rpm
